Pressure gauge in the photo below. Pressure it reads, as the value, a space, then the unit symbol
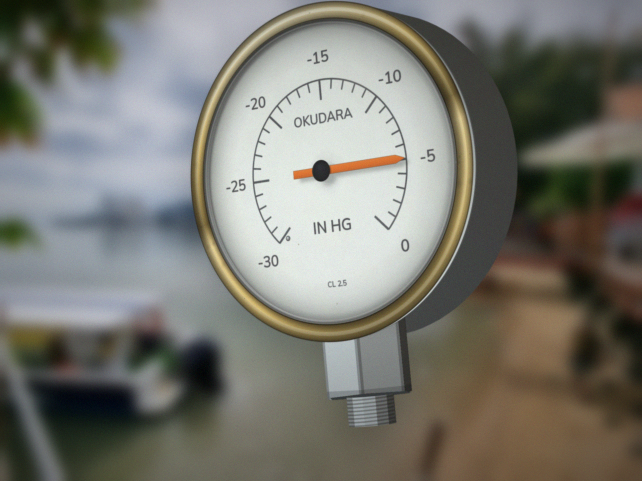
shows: -5 inHg
